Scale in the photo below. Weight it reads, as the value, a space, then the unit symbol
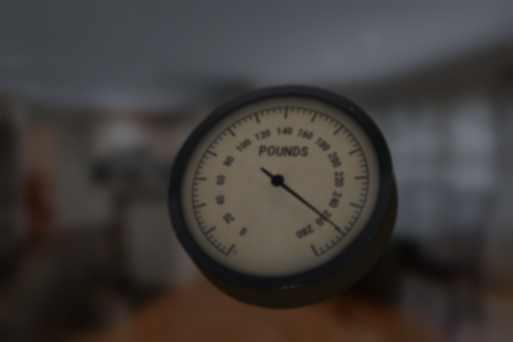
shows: 260 lb
